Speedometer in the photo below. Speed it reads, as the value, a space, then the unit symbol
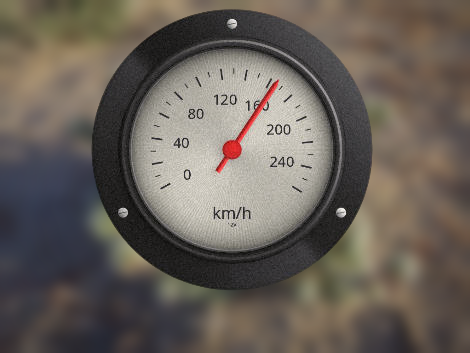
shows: 165 km/h
